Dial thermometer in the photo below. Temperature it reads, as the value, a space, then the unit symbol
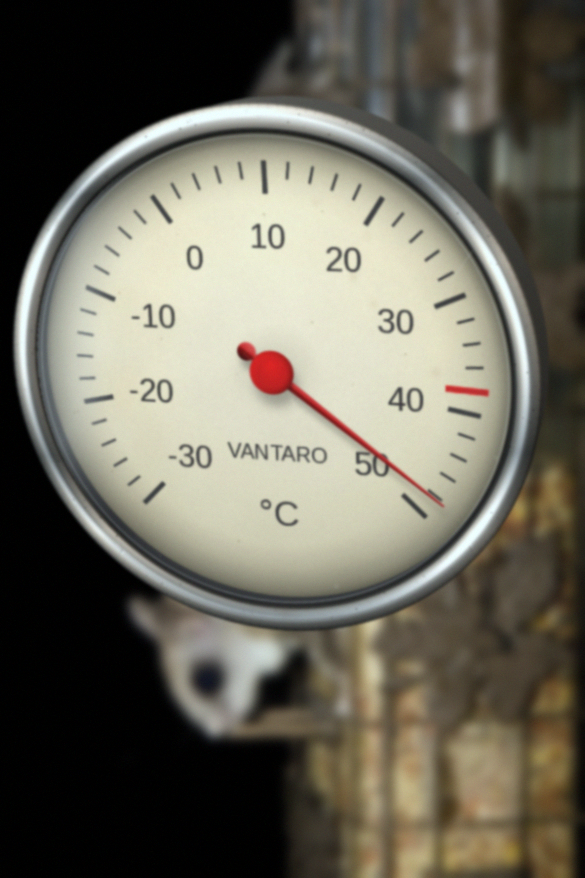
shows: 48 °C
